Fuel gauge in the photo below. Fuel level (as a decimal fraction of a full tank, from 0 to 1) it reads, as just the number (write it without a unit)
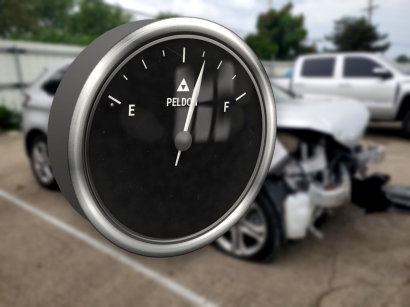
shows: 0.625
